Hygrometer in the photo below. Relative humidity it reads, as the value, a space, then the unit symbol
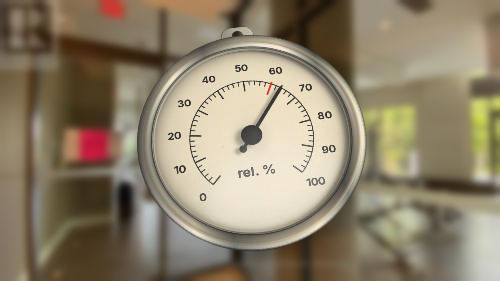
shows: 64 %
